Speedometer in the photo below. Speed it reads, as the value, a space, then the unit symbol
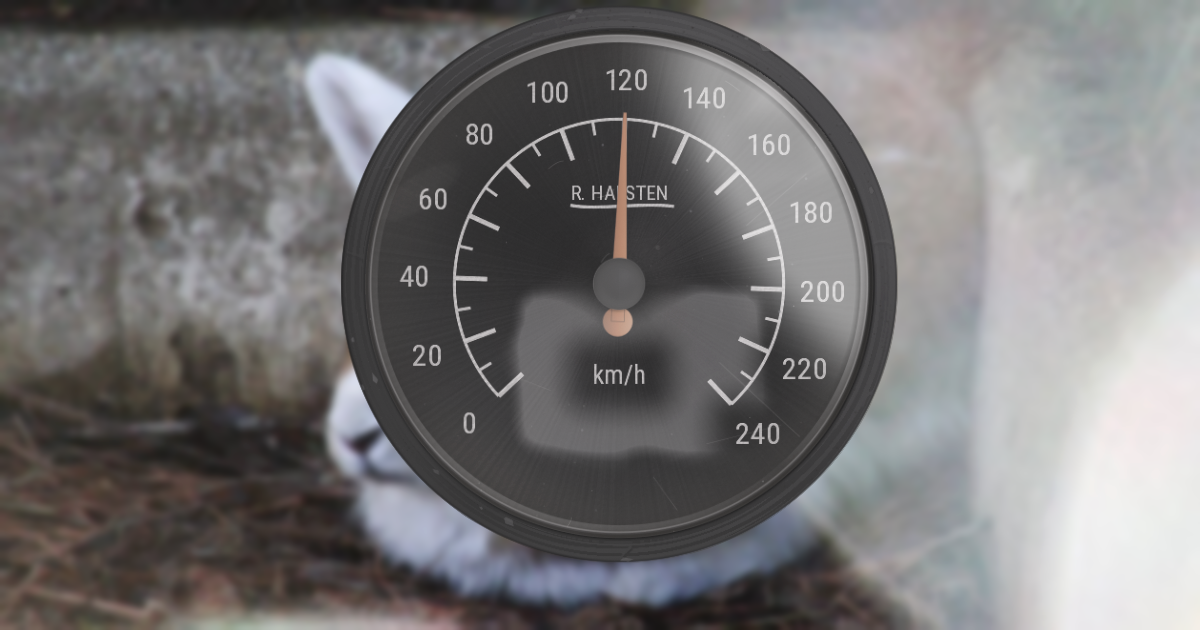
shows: 120 km/h
